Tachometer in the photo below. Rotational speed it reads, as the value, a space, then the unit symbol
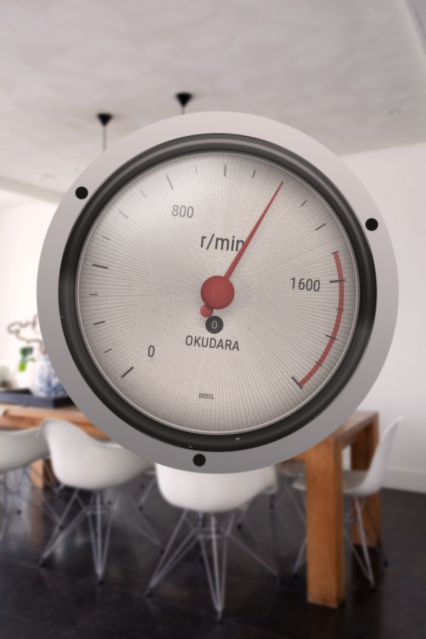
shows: 1200 rpm
